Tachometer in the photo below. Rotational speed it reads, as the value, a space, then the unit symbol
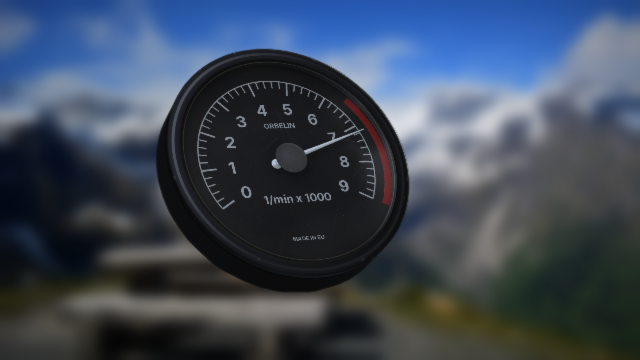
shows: 7200 rpm
